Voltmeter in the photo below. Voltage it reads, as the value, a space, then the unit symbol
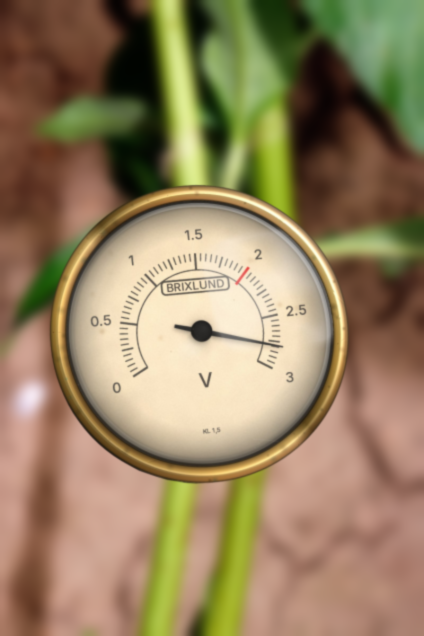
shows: 2.8 V
